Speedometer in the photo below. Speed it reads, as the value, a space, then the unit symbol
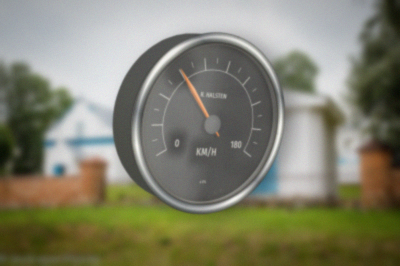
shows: 60 km/h
